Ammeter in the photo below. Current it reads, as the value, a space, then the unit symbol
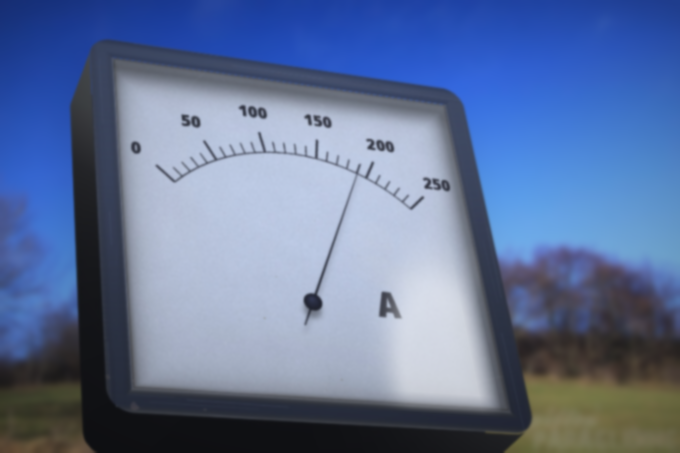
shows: 190 A
